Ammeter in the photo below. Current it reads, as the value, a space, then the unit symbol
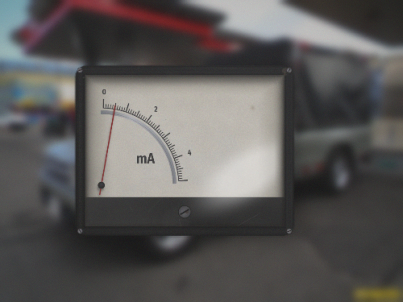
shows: 0.5 mA
